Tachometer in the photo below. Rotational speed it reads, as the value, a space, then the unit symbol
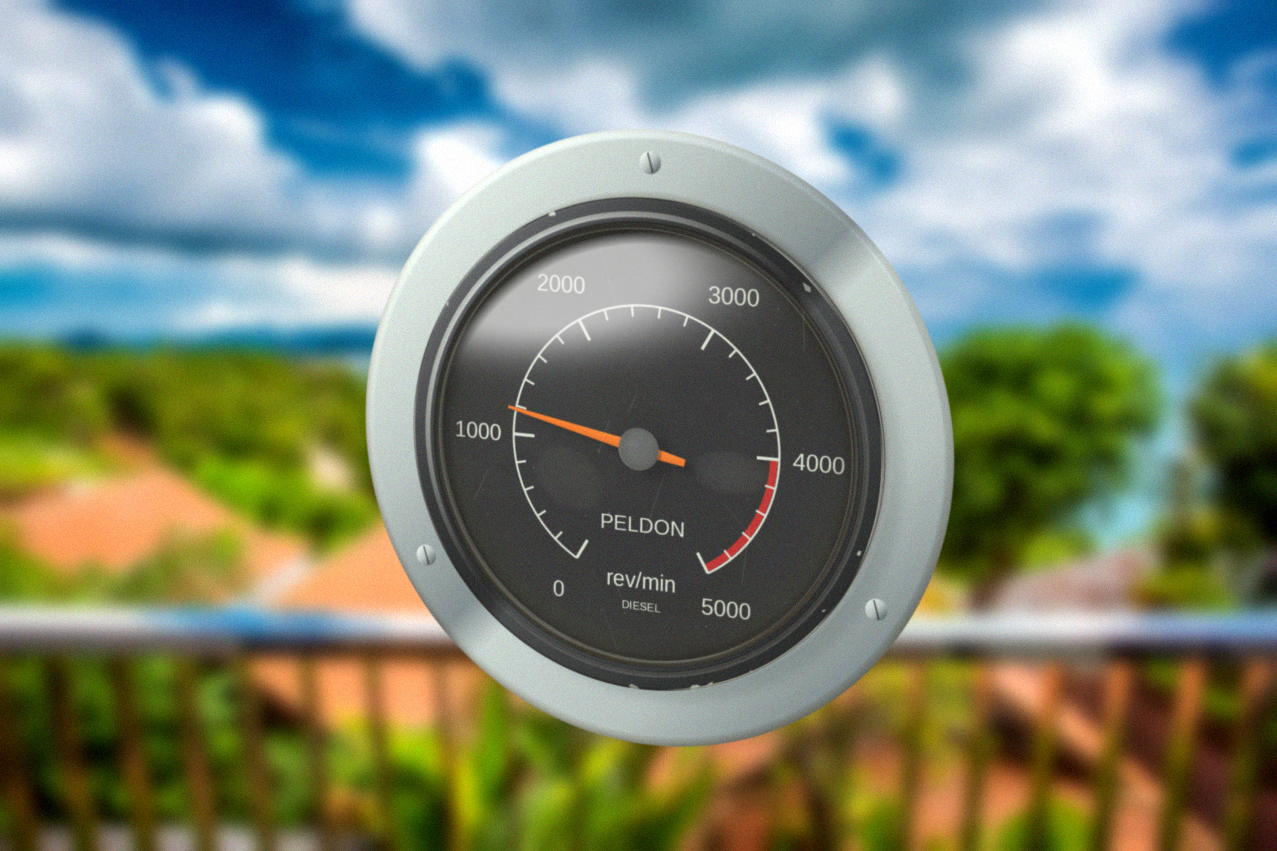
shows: 1200 rpm
